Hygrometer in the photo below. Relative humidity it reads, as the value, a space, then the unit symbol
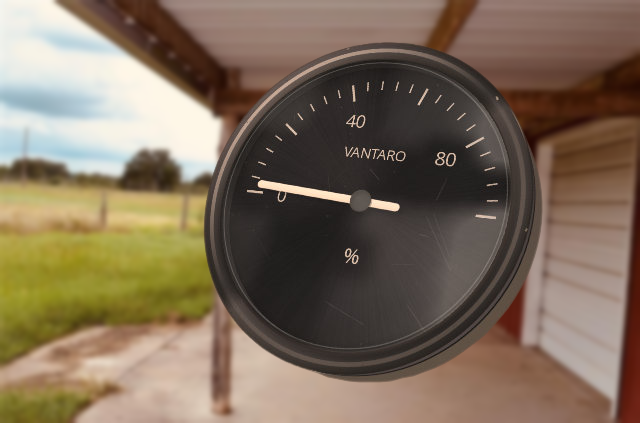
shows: 2 %
